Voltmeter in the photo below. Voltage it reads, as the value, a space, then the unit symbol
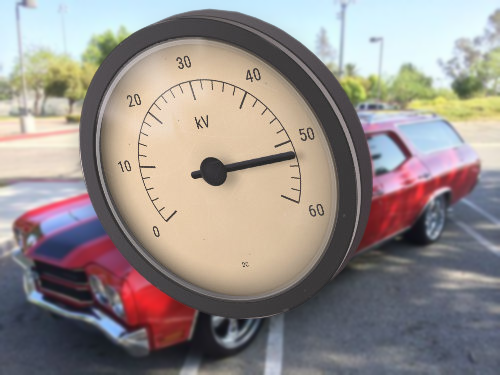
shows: 52 kV
